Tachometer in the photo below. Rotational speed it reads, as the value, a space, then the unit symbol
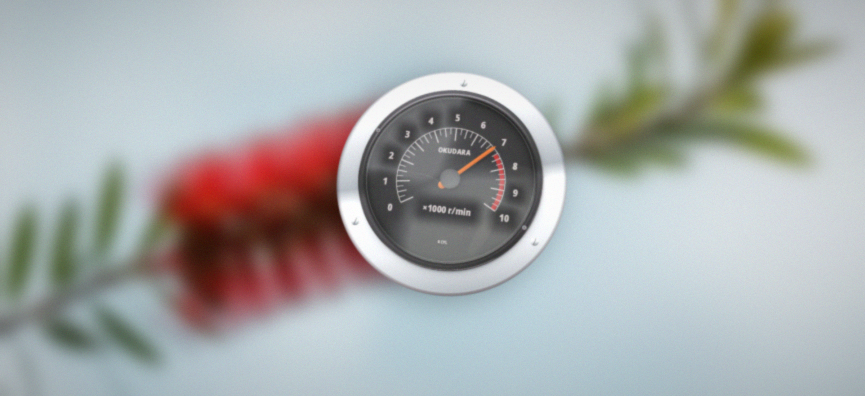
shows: 7000 rpm
